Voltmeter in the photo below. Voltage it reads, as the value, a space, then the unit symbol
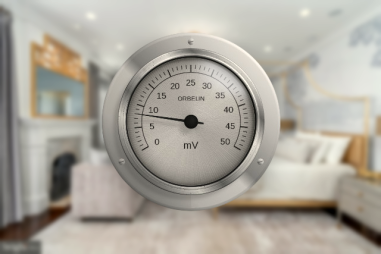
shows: 8 mV
